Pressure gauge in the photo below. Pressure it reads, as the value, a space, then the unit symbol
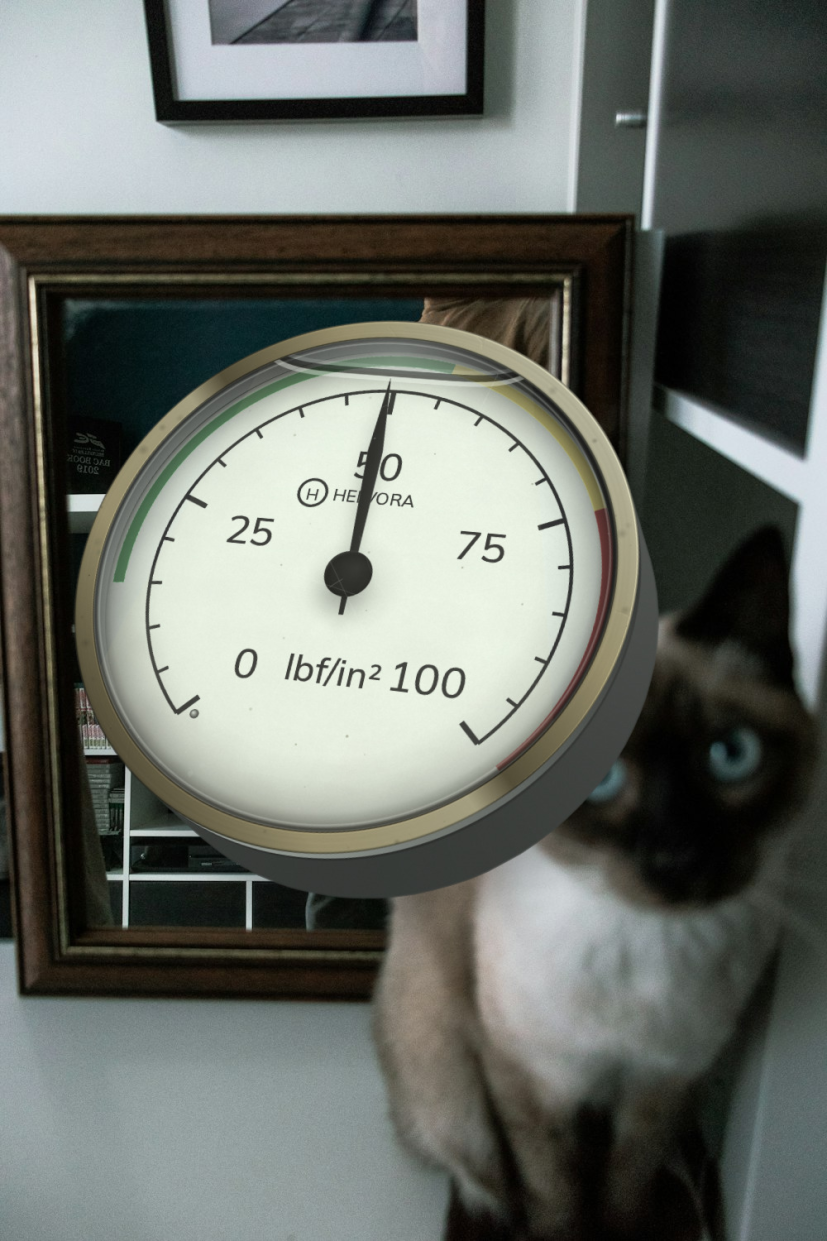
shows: 50 psi
